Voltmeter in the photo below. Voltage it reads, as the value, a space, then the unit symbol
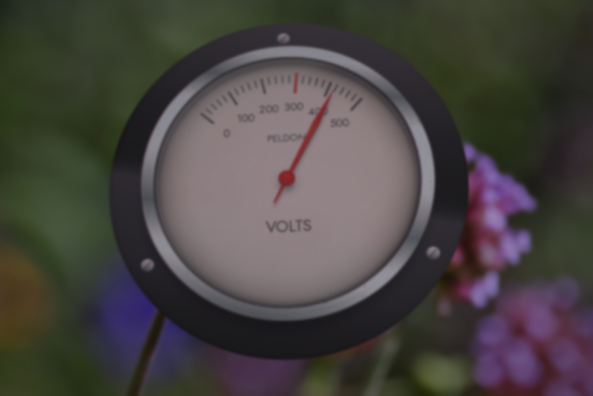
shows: 420 V
